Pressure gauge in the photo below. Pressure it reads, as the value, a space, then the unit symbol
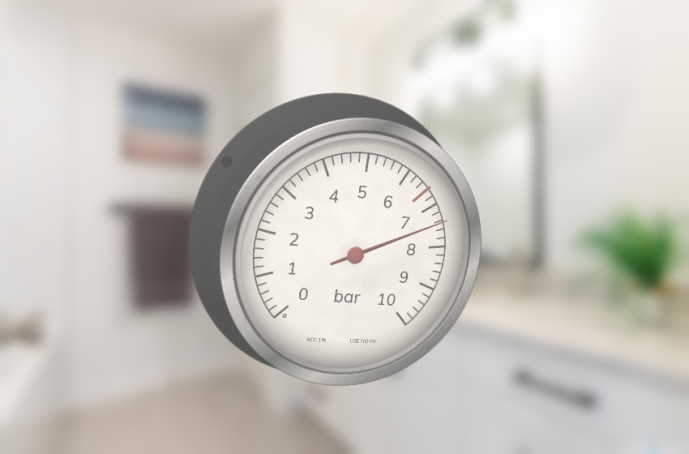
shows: 7.4 bar
